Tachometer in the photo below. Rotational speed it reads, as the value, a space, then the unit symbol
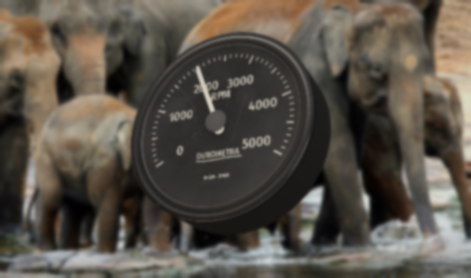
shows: 2000 rpm
